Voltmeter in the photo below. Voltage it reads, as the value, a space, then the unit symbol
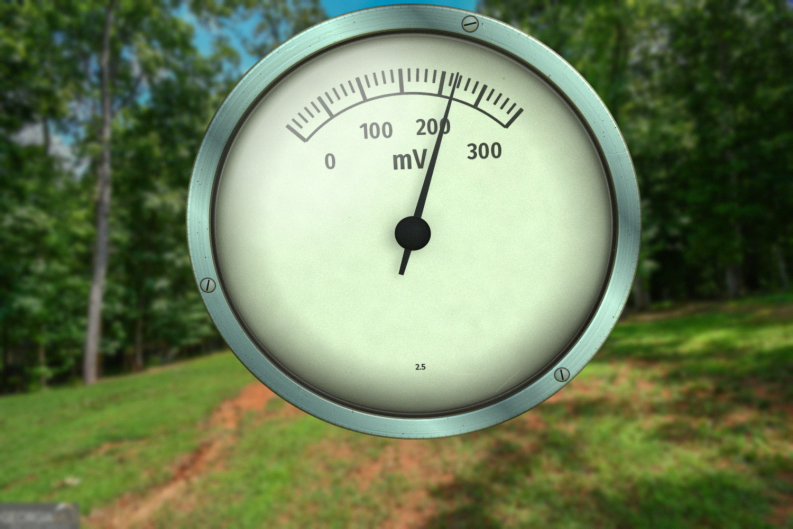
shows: 215 mV
